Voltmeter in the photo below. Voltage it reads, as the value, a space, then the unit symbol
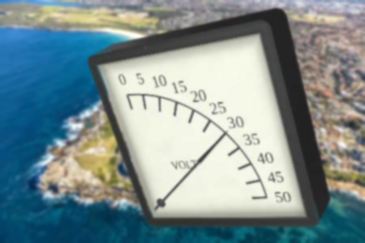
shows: 30 V
